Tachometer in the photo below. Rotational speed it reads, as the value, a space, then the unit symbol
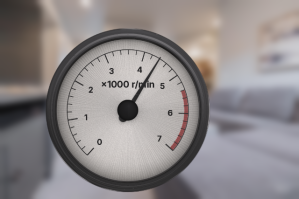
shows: 4400 rpm
